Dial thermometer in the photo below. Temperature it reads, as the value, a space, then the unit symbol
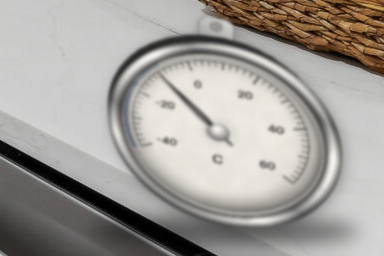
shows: -10 °C
